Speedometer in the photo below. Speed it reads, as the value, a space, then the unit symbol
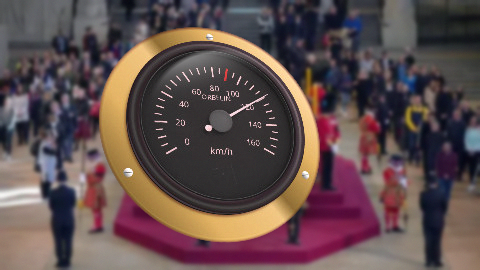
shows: 120 km/h
